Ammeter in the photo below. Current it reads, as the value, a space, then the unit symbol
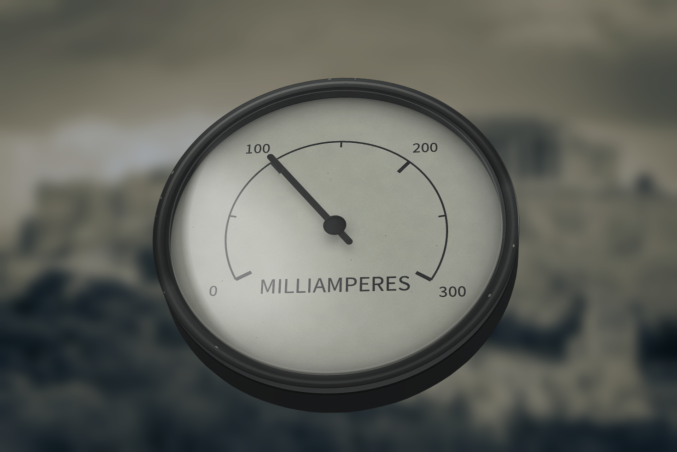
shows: 100 mA
